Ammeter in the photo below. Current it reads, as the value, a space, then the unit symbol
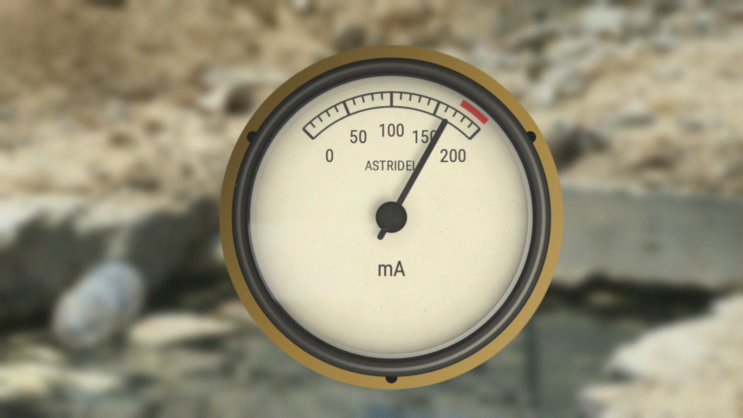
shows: 165 mA
